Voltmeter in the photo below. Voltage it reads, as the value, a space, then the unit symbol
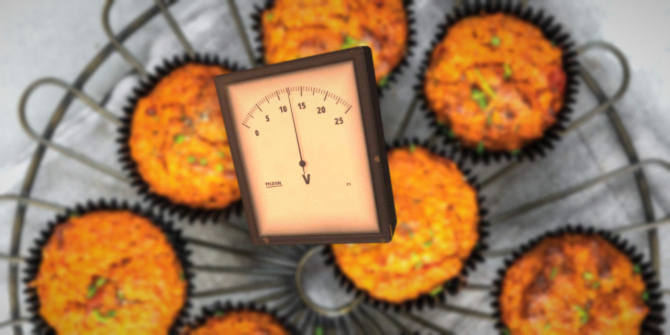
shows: 12.5 V
